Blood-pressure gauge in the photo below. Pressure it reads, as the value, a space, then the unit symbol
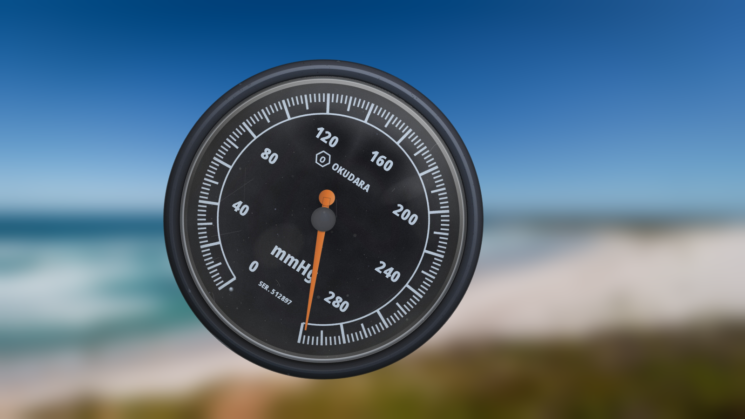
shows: 298 mmHg
